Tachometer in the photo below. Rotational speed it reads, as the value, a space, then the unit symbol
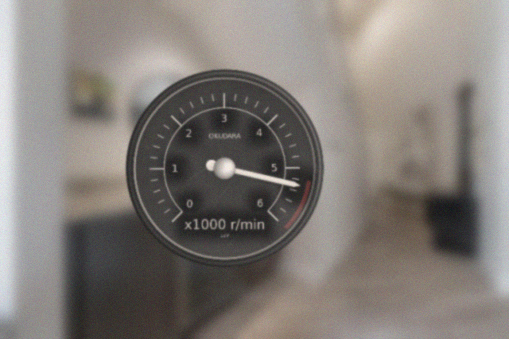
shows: 5300 rpm
